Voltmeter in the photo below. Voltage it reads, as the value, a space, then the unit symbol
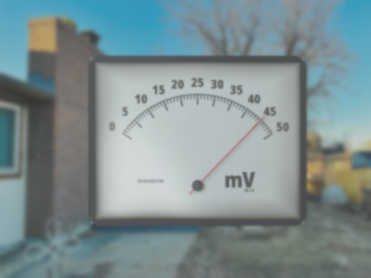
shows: 45 mV
